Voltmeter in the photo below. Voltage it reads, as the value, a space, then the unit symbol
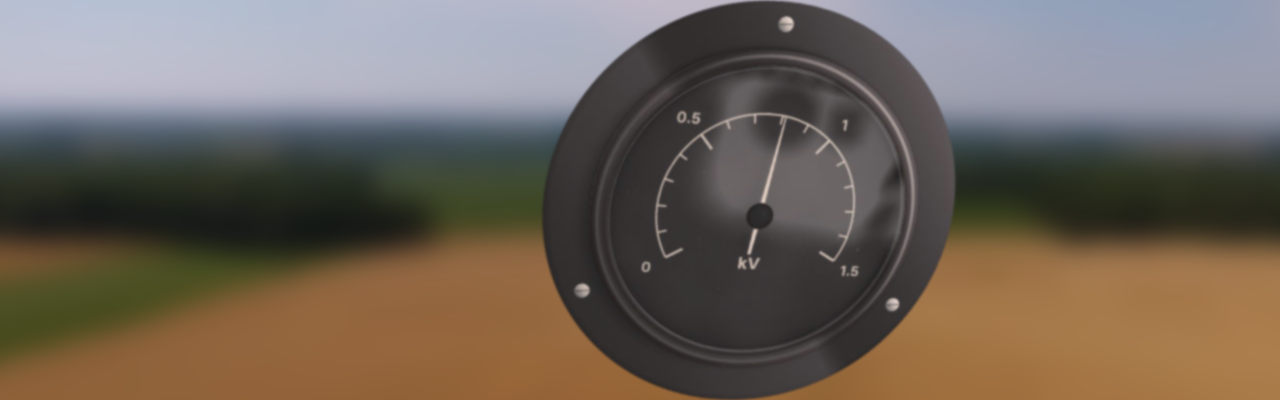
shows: 0.8 kV
